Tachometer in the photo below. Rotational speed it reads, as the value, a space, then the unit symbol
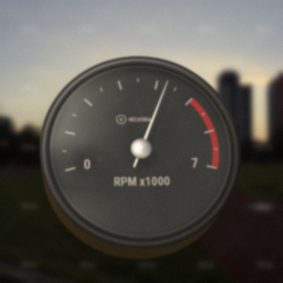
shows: 4250 rpm
